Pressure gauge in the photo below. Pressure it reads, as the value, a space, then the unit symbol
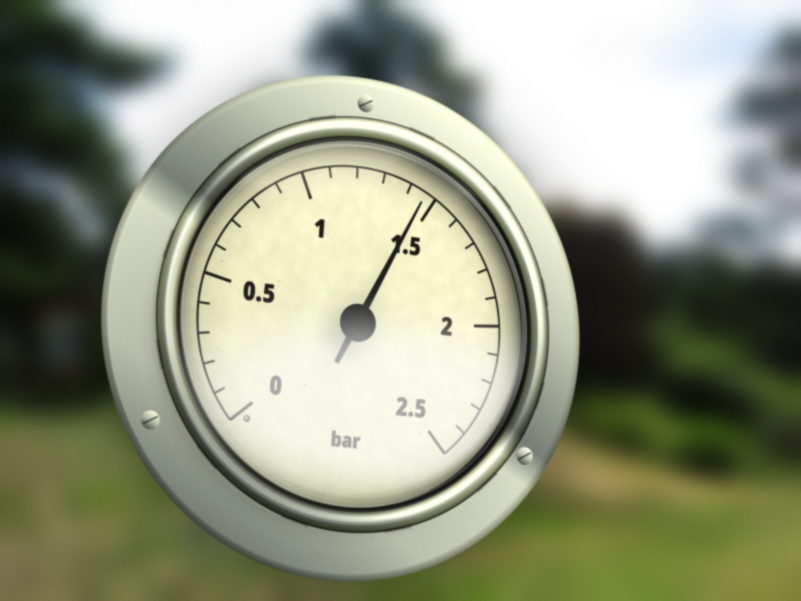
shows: 1.45 bar
